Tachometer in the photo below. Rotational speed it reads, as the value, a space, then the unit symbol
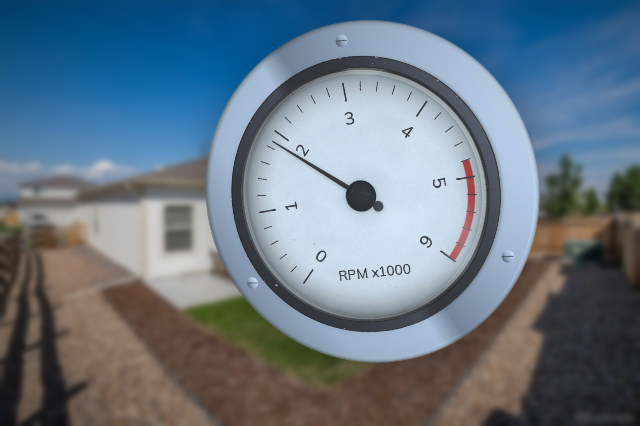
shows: 1900 rpm
